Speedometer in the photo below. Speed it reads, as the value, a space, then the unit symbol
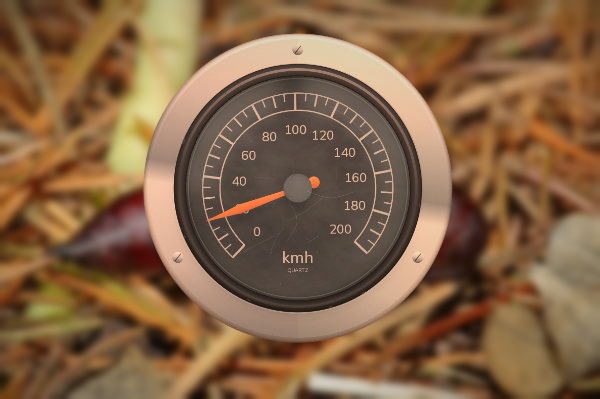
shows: 20 km/h
